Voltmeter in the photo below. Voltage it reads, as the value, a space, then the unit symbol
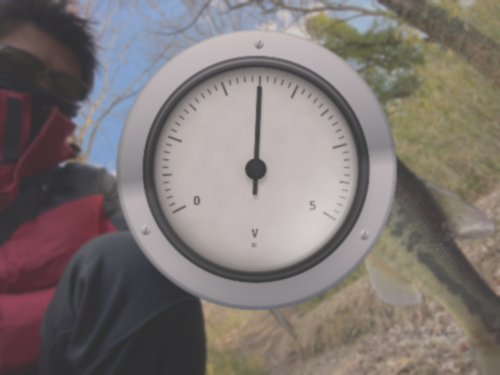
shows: 2.5 V
